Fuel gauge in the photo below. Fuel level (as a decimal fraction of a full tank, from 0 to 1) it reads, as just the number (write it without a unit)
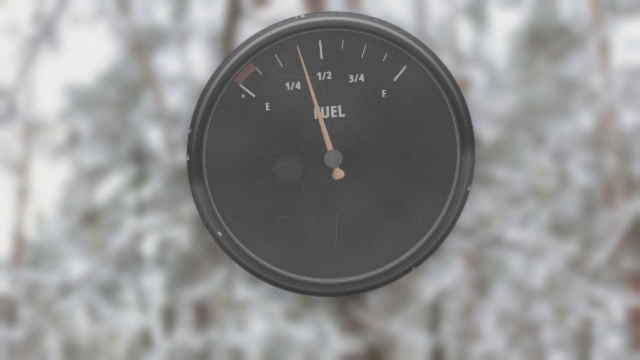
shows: 0.375
